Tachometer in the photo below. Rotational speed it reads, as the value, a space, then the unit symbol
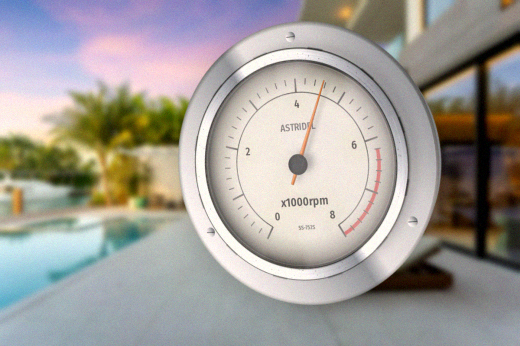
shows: 4600 rpm
